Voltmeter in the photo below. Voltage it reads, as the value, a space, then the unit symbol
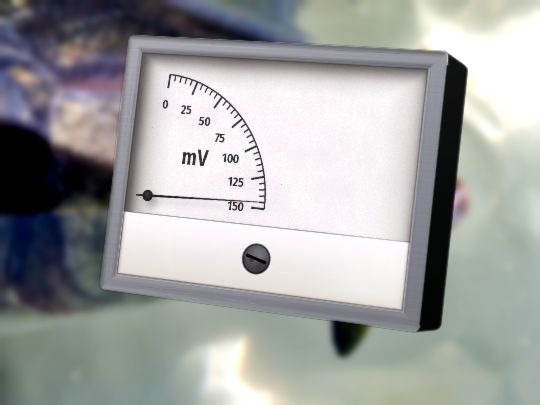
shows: 145 mV
